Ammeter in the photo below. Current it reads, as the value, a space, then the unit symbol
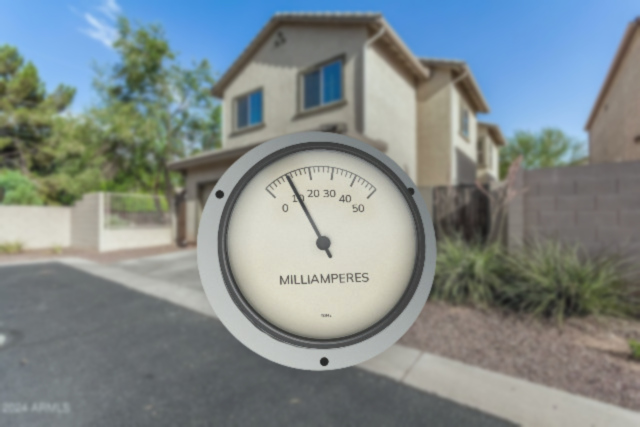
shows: 10 mA
